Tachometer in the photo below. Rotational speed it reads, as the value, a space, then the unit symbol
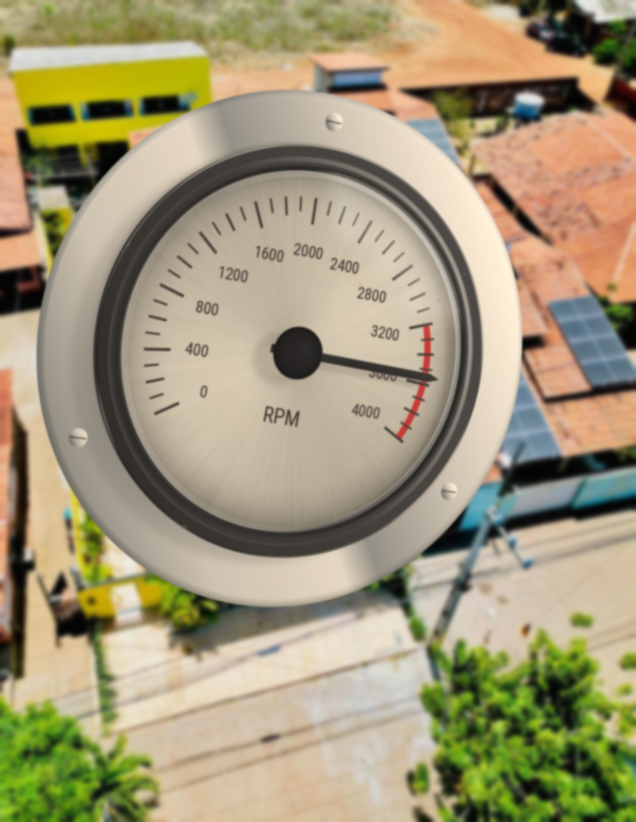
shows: 3550 rpm
